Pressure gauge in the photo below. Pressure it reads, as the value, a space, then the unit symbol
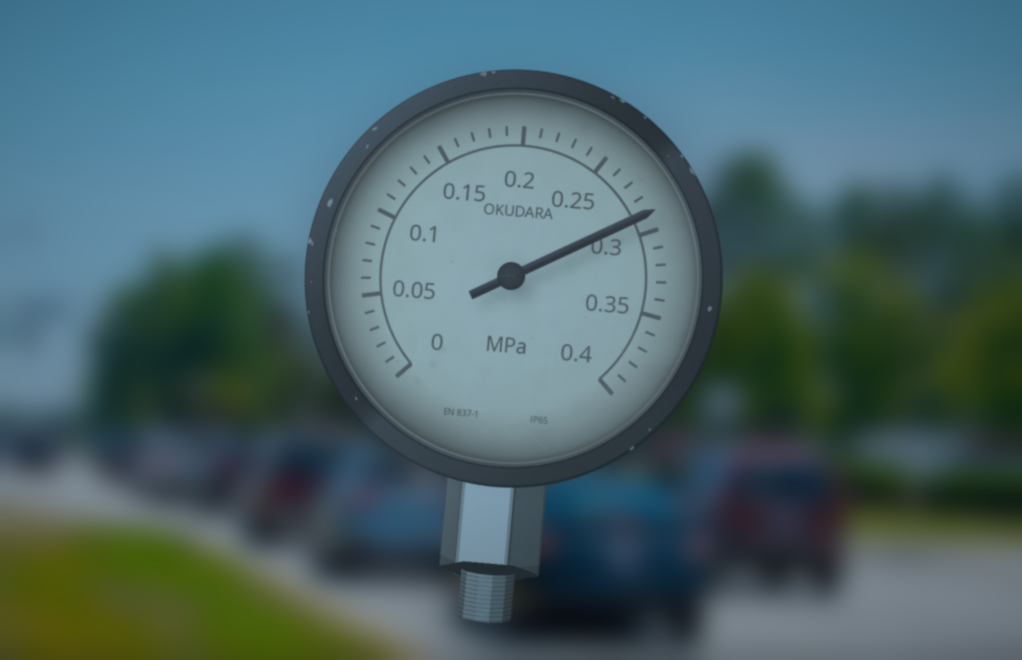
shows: 0.29 MPa
